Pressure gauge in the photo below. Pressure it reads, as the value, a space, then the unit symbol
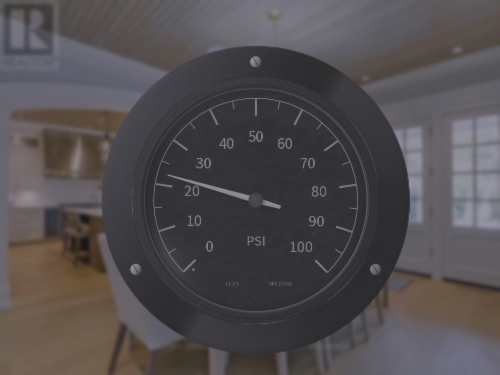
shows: 22.5 psi
